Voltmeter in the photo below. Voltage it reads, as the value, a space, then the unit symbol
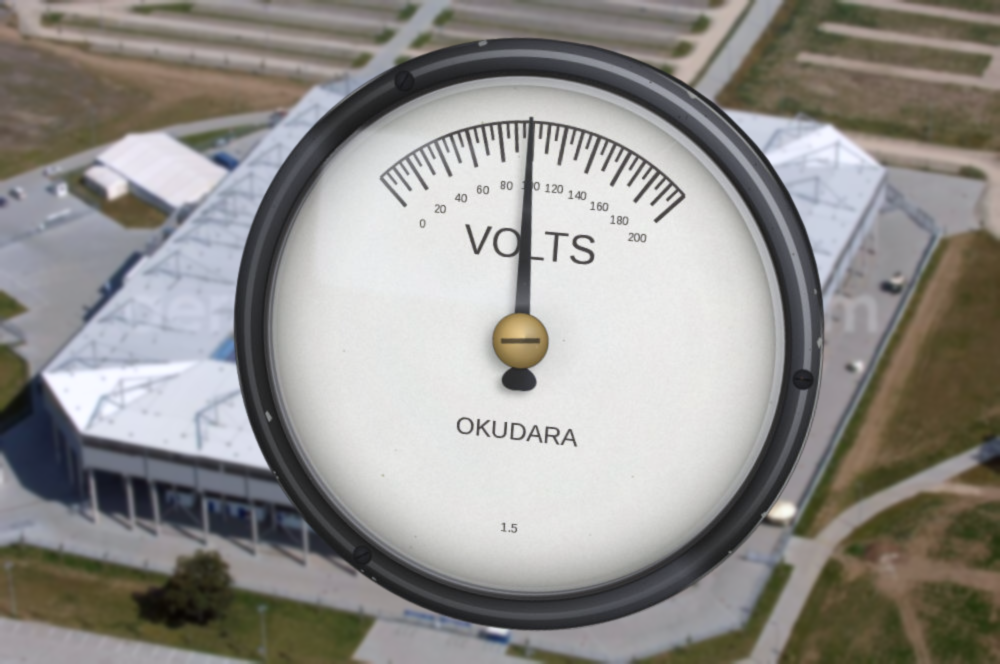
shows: 100 V
